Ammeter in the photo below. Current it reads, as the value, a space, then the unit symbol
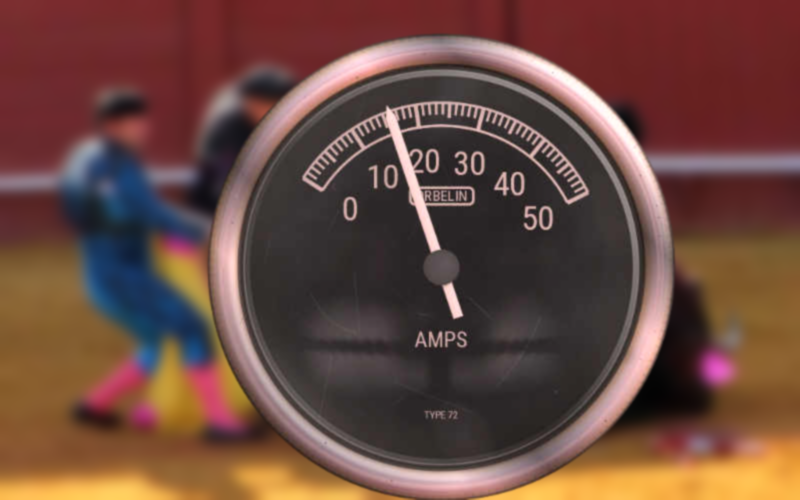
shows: 16 A
